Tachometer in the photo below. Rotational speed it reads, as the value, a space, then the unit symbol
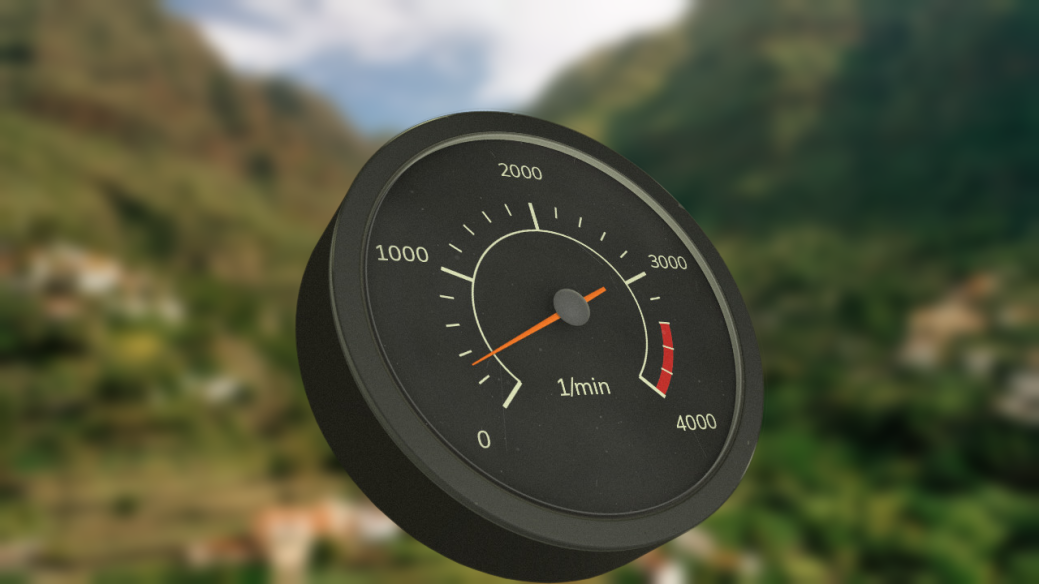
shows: 300 rpm
